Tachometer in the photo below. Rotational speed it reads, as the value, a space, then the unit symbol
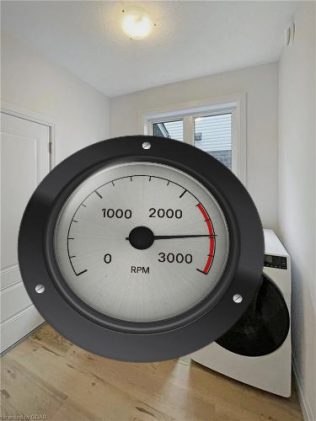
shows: 2600 rpm
